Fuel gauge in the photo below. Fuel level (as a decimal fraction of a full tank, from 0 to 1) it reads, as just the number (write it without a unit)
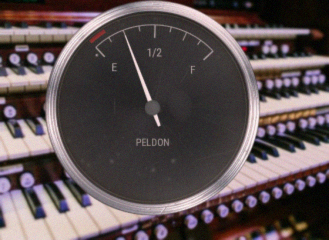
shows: 0.25
